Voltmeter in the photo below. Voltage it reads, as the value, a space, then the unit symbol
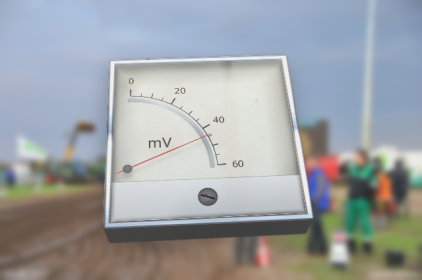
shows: 45 mV
